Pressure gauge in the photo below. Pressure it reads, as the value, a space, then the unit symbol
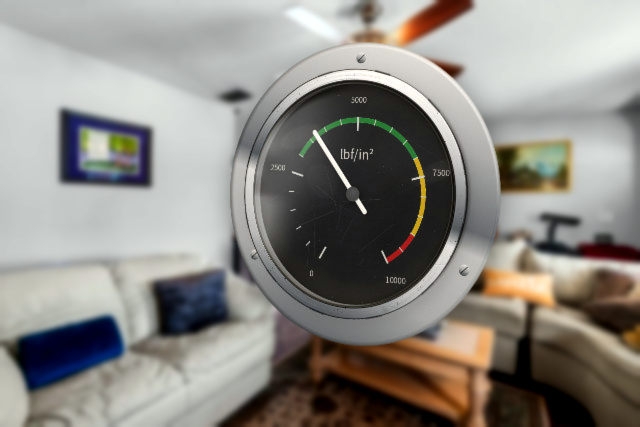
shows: 3750 psi
